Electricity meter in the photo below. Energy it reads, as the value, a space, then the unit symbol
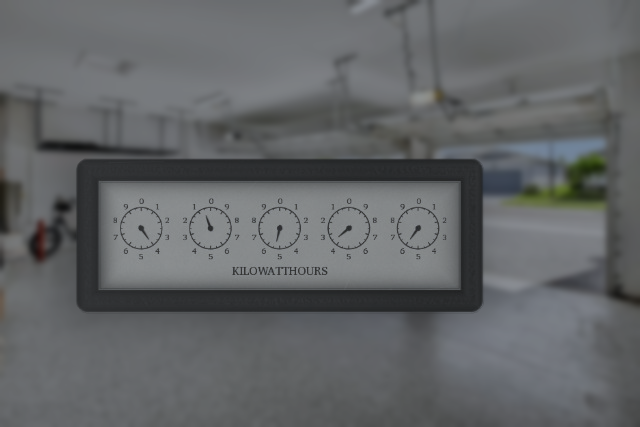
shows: 40536 kWh
